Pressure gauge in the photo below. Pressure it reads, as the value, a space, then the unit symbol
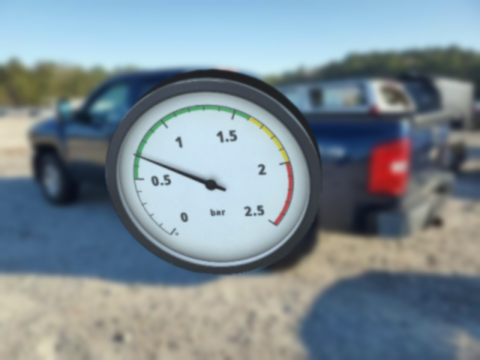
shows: 0.7 bar
